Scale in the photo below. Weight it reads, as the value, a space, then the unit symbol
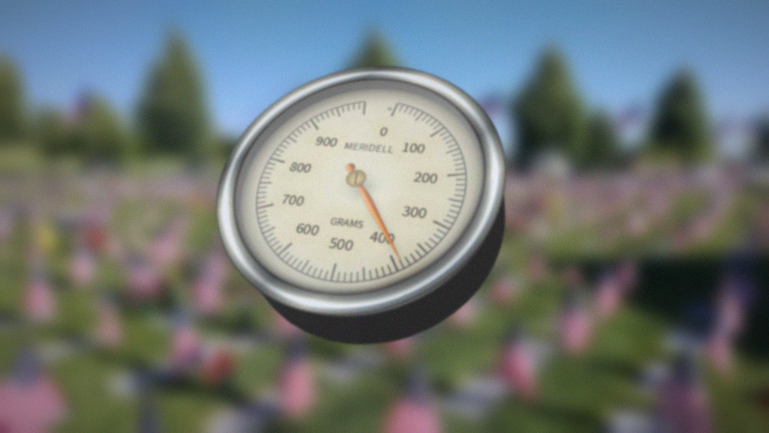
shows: 390 g
